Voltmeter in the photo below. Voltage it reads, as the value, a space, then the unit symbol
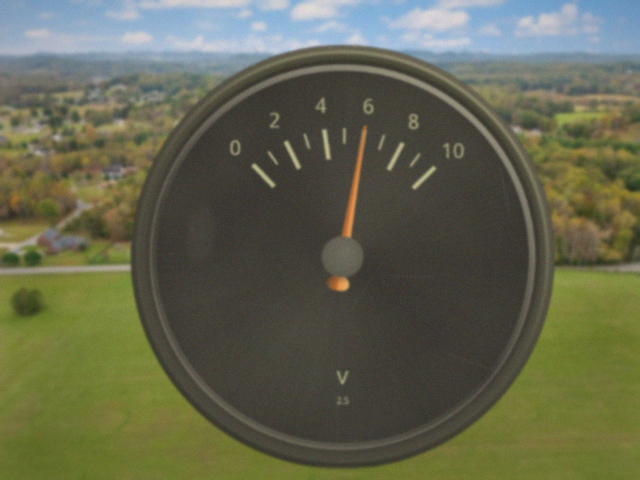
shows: 6 V
